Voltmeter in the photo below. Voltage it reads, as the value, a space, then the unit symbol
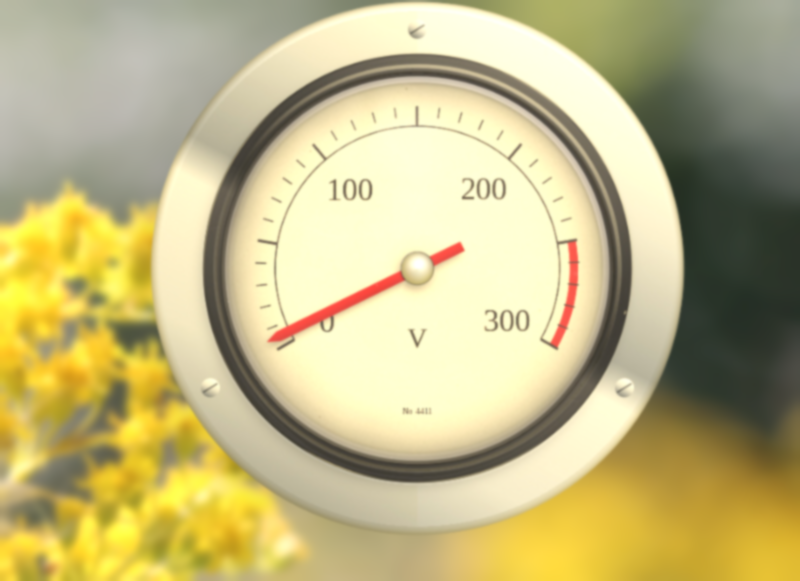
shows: 5 V
